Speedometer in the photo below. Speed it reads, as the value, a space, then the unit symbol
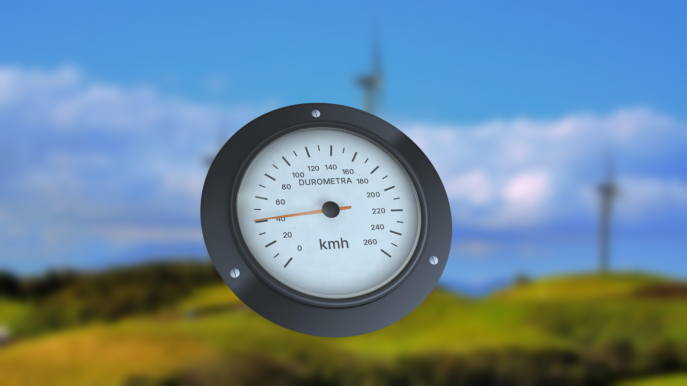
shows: 40 km/h
